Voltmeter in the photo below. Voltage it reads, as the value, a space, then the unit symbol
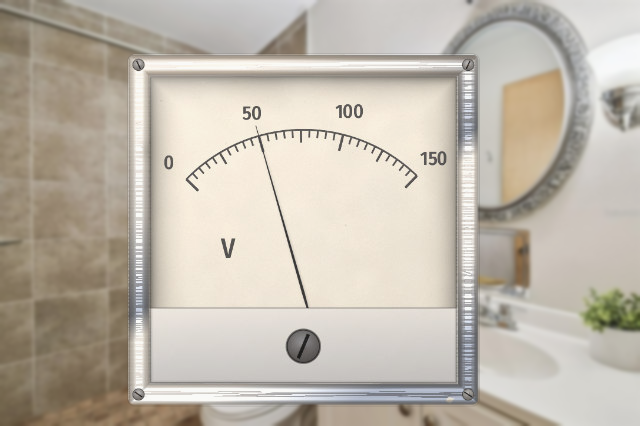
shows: 50 V
